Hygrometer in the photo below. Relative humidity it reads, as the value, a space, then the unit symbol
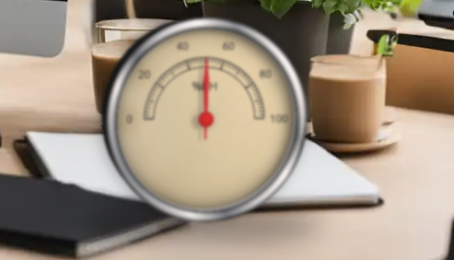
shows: 50 %
